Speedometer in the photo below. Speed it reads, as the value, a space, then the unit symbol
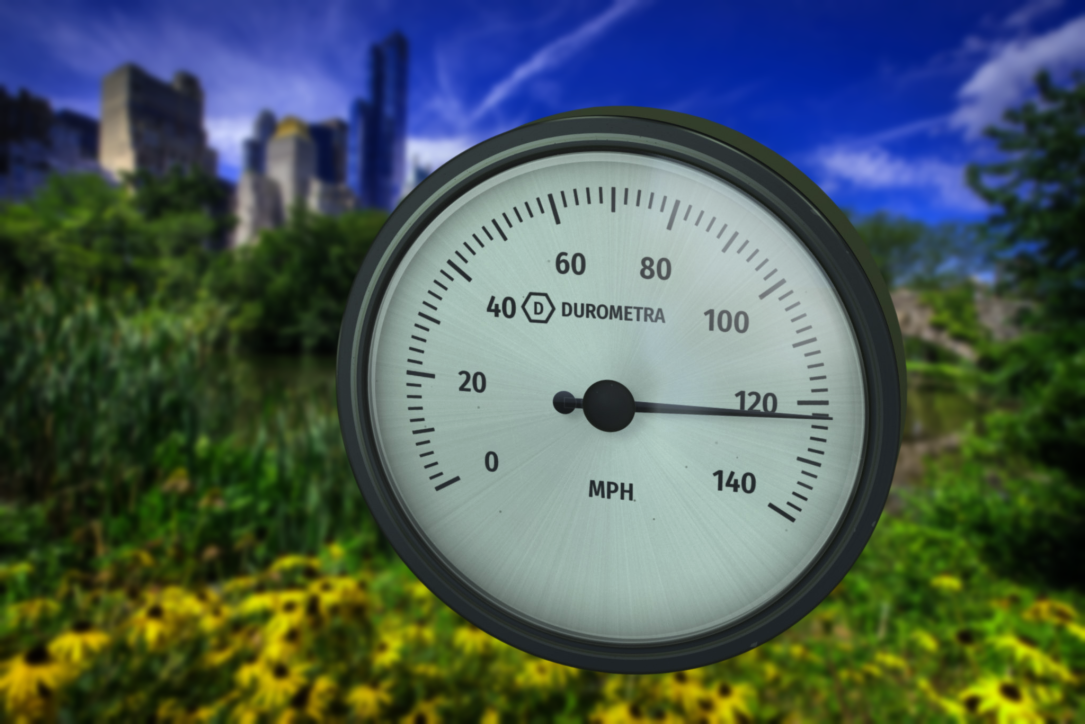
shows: 122 mph
